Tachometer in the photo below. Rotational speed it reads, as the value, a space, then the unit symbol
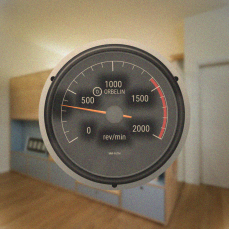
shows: 350 rpm
